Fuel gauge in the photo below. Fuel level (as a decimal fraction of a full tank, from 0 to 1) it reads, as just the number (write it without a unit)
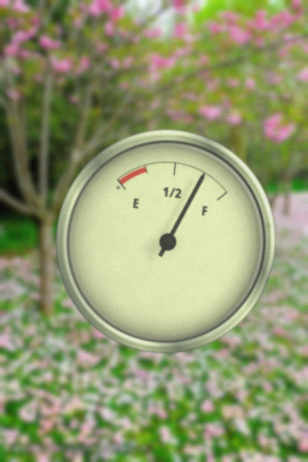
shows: 0.75
